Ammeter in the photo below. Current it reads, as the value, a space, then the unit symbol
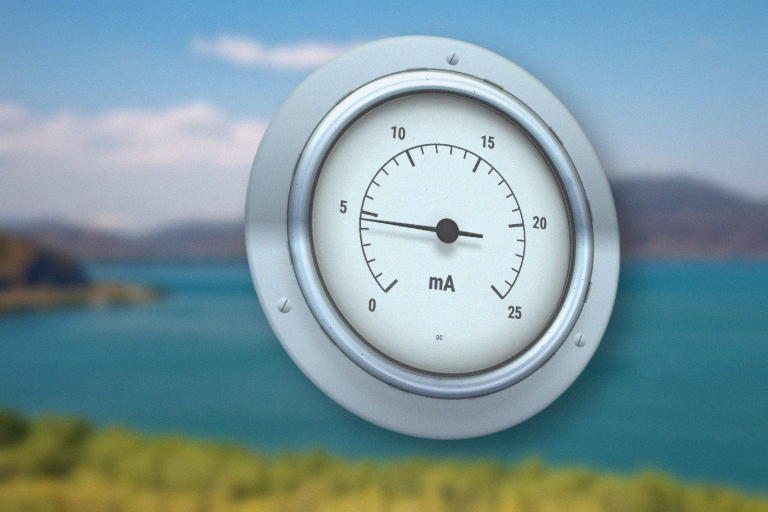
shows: 4.5 mA
